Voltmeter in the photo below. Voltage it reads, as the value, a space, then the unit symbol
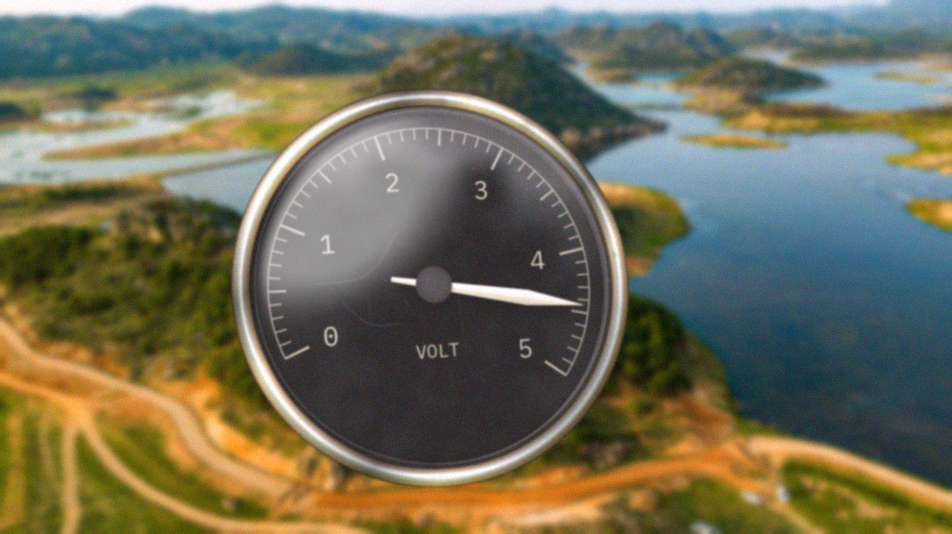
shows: 4.45 V
